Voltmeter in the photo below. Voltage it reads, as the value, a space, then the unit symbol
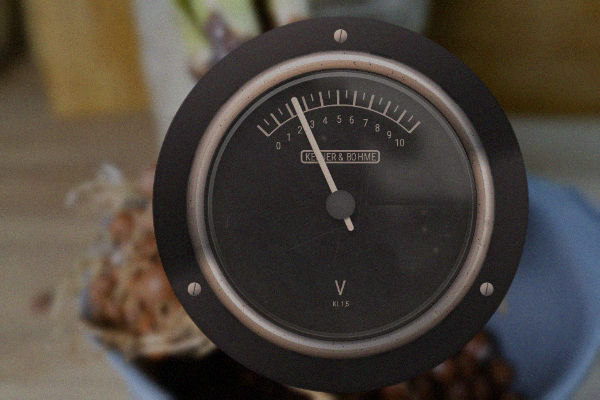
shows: 2.5 V
